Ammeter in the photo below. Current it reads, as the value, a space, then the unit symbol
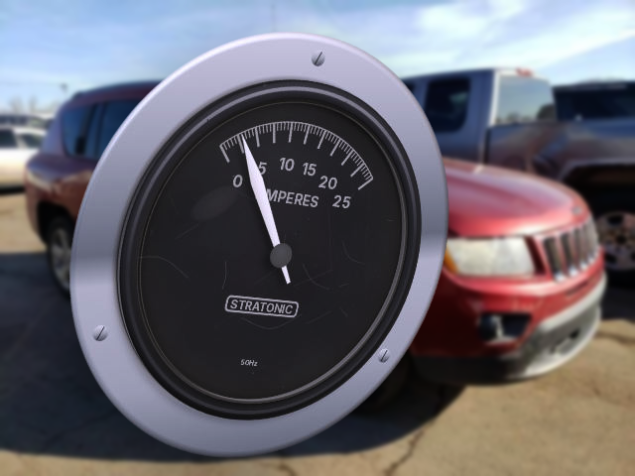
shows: 2.5 A
